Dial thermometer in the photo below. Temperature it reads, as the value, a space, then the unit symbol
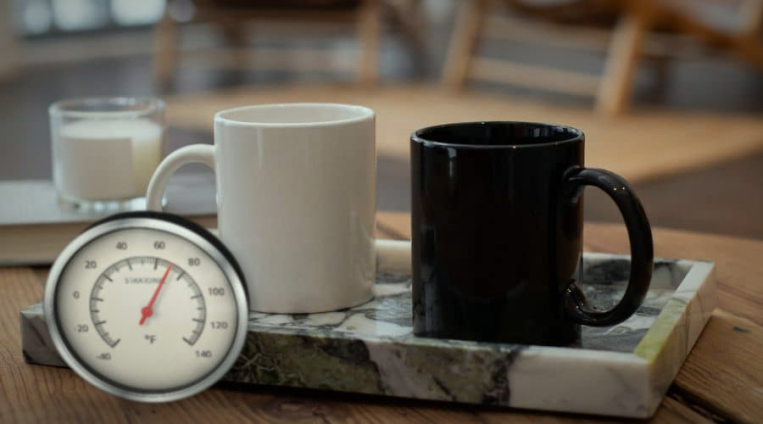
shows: 70 °F
